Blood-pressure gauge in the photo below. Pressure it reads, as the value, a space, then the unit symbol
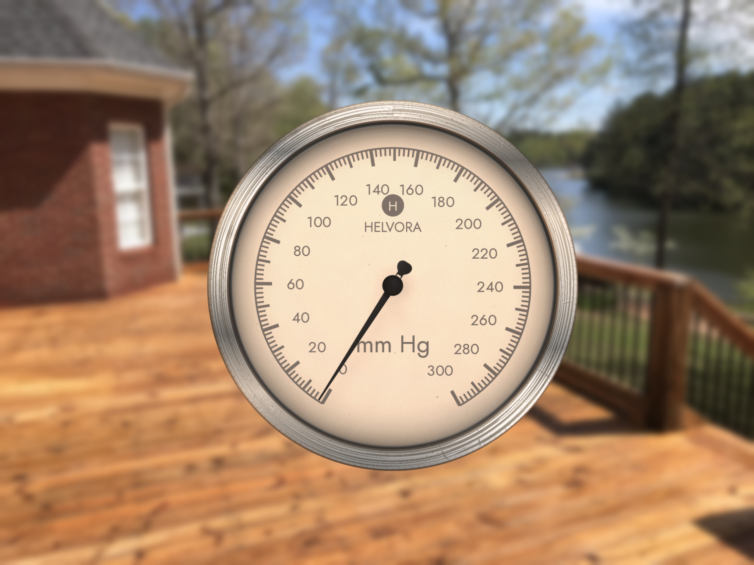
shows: 2 mmHg
